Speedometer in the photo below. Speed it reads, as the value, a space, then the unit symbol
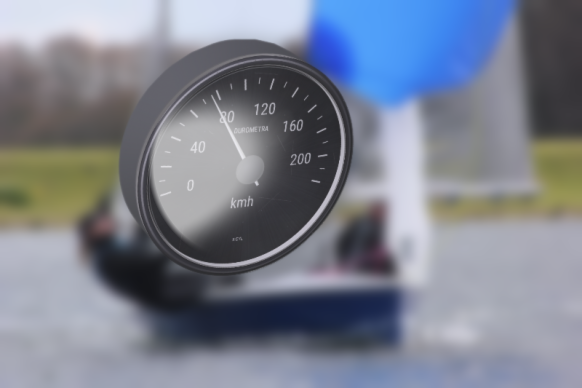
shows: 75 km/h
